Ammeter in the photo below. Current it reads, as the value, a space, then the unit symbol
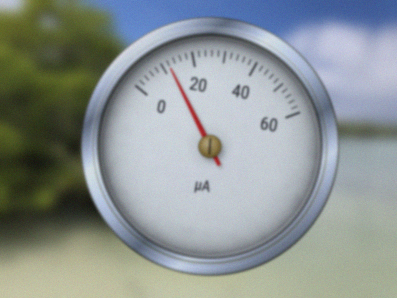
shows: 12 µA
